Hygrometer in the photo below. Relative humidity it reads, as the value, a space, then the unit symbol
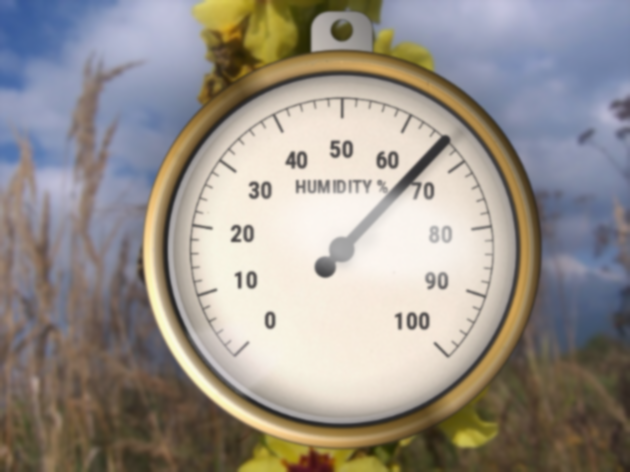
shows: 66 %
